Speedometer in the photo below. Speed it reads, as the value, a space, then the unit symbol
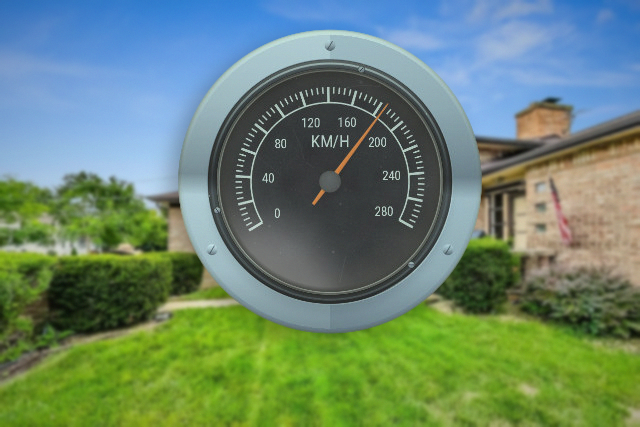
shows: 184 km/h
